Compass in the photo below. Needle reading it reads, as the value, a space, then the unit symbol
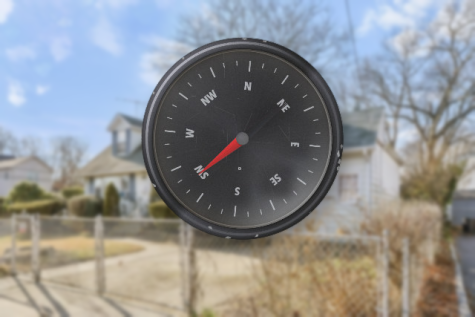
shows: 225 °
